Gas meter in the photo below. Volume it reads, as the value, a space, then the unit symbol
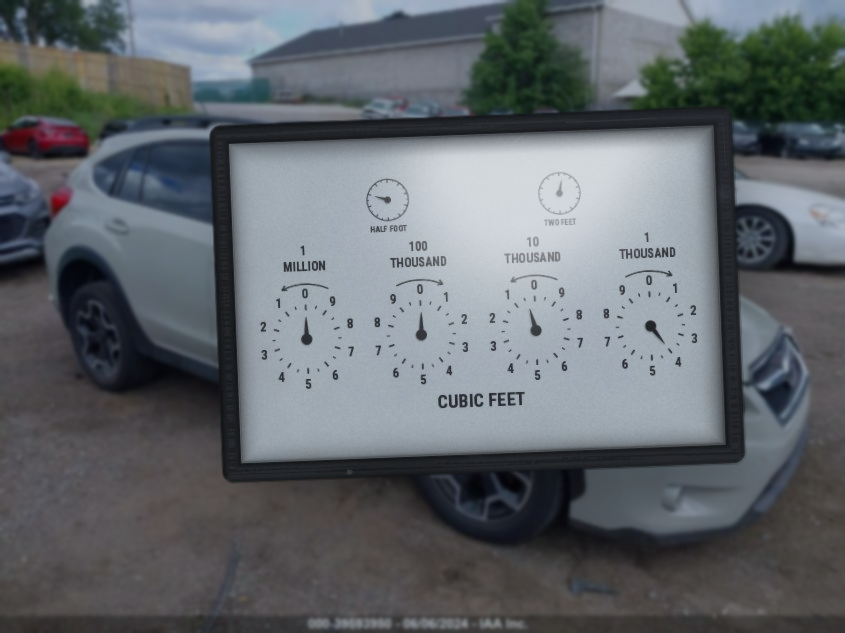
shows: 400 ft³
